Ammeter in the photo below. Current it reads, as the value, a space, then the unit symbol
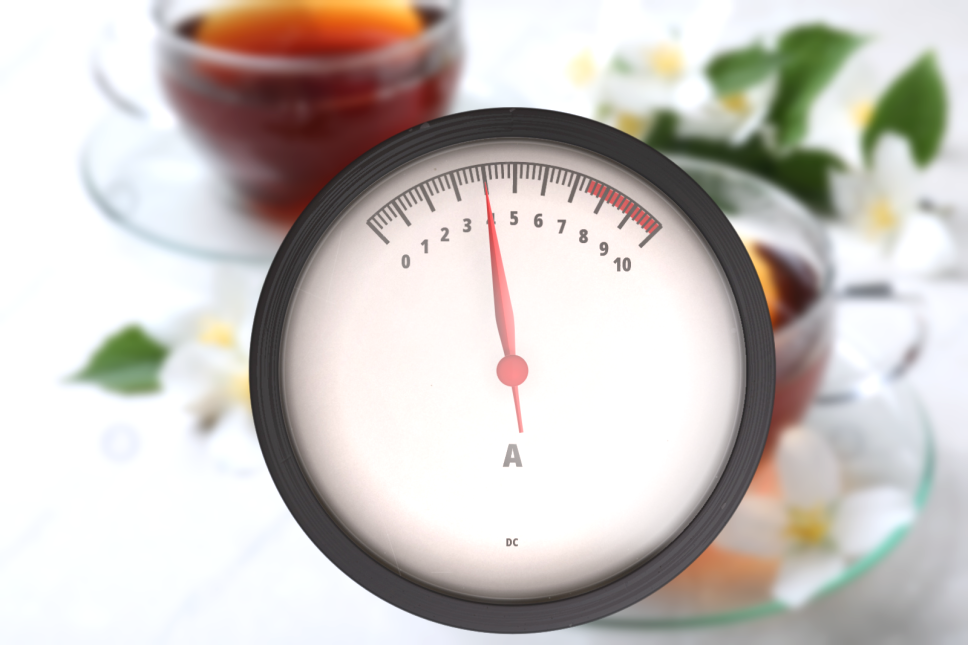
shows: 4 A
